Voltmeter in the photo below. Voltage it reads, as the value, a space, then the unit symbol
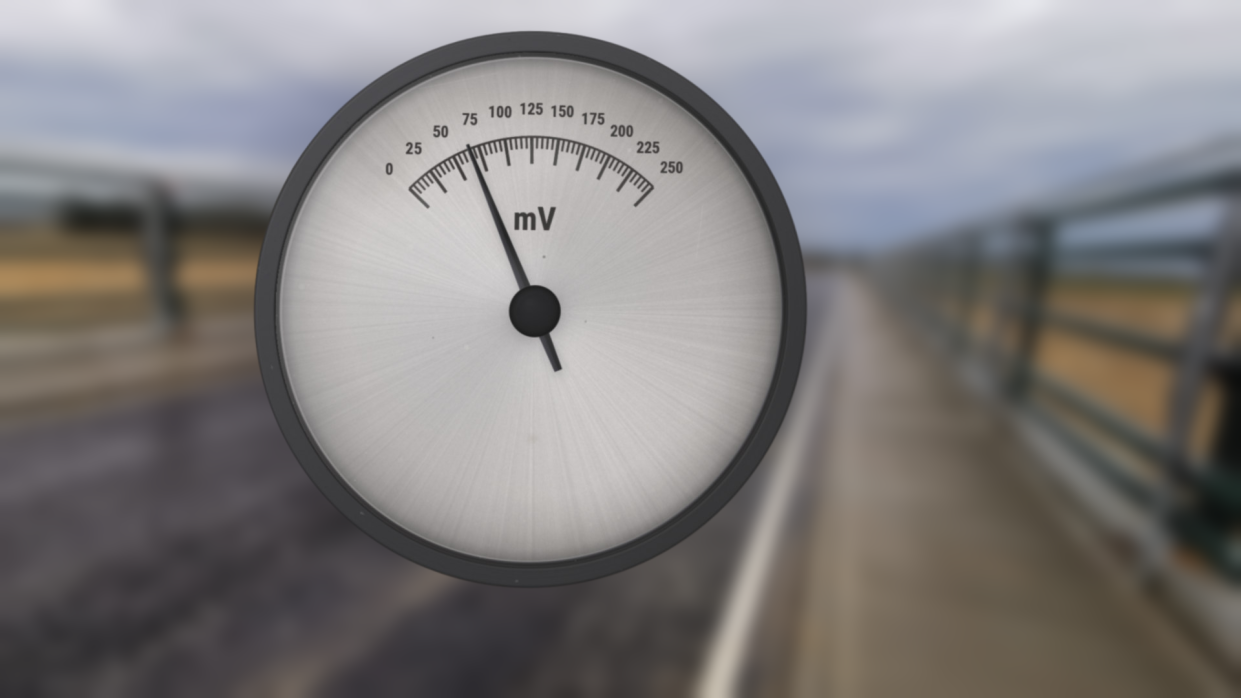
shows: 65 mV
